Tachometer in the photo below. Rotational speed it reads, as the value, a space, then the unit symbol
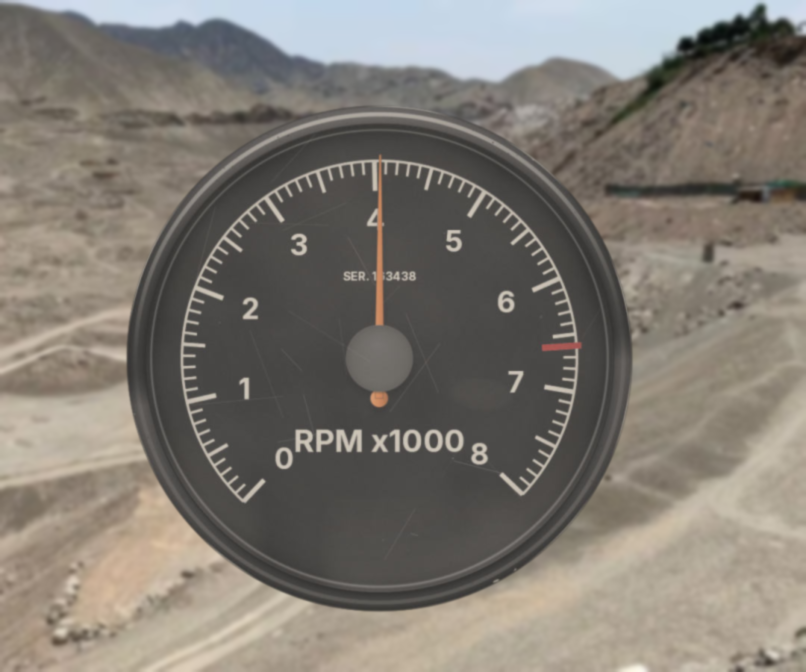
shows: 4050 rpm
